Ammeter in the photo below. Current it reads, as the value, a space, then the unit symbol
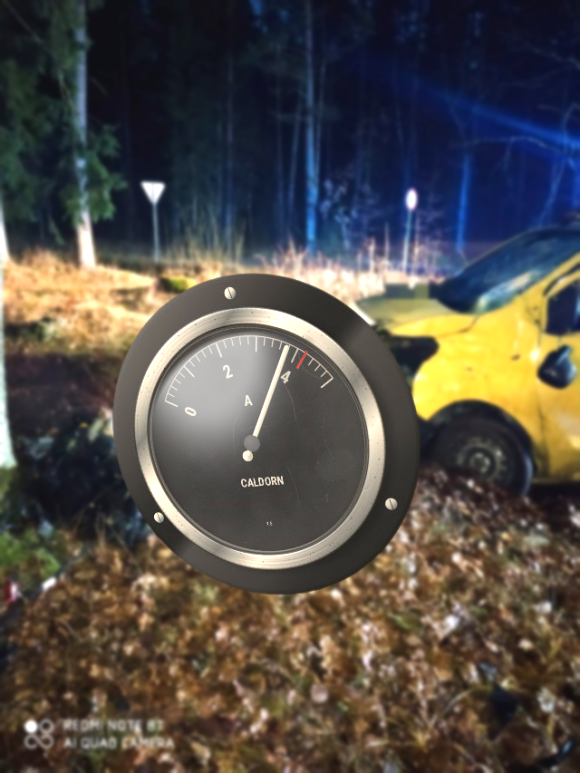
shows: 3.8 A
